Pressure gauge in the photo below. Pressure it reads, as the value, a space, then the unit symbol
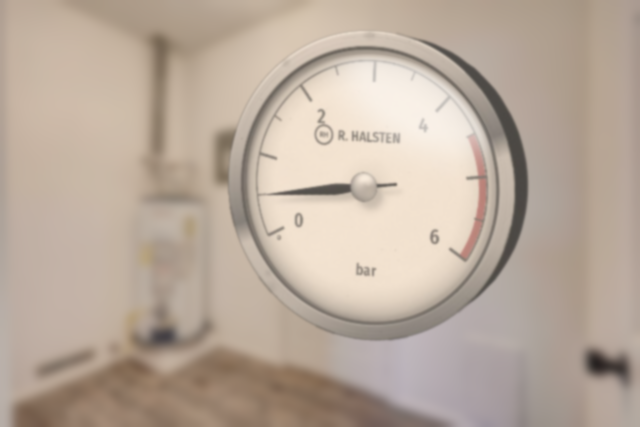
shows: 0.5 bar
